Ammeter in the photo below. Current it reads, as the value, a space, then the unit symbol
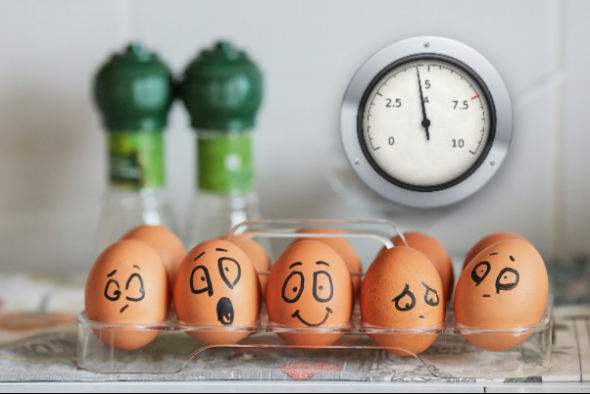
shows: 4.5 A
